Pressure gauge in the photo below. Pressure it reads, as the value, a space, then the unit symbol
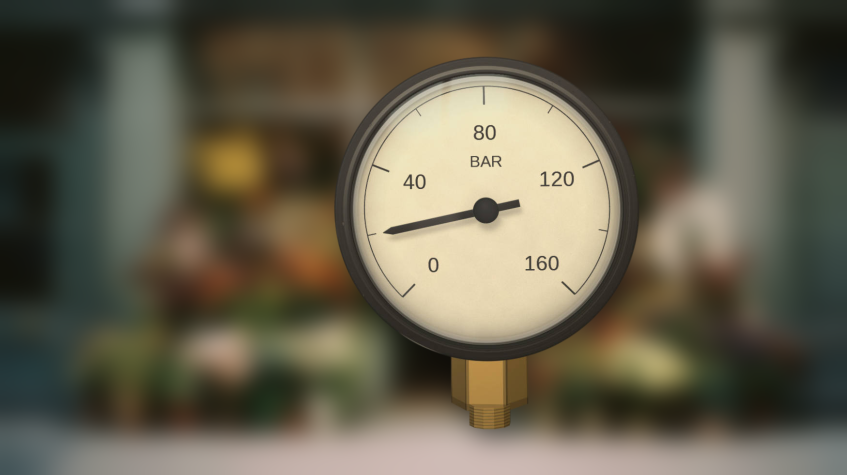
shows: 20 bar
